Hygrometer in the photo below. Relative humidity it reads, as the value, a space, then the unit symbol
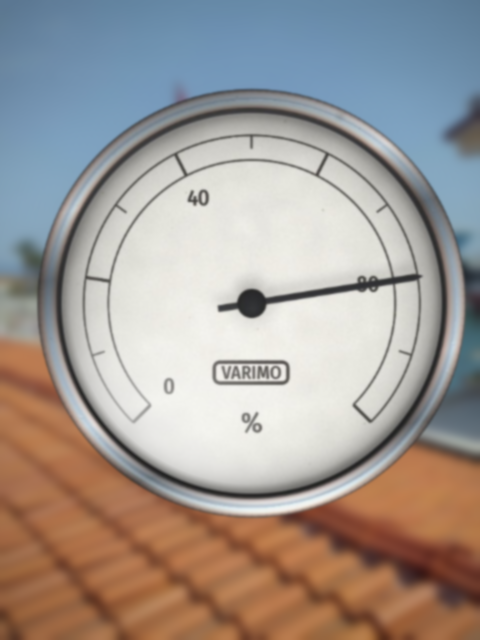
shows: 80 %
